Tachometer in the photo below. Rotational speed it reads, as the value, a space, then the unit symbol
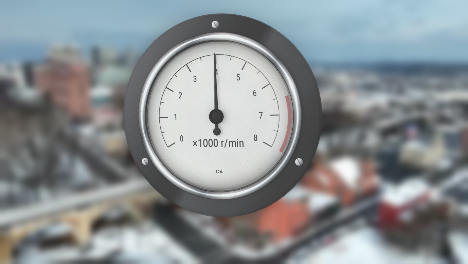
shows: 4000 rpm
